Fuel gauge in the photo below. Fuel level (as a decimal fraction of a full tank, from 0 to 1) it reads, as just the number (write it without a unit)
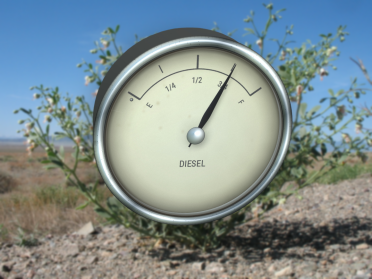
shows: 0.75
